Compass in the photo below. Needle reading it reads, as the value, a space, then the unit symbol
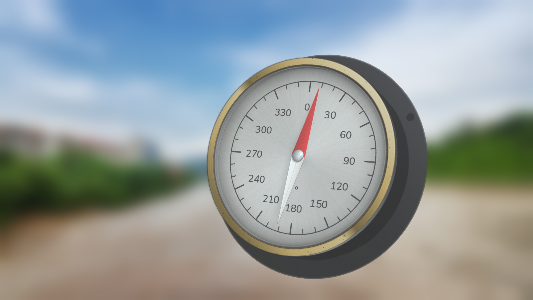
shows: 10 °
